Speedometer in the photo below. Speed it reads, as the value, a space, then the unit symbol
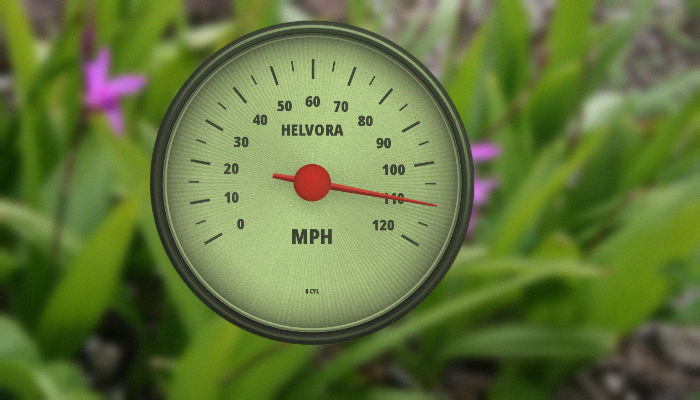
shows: 110 mph
